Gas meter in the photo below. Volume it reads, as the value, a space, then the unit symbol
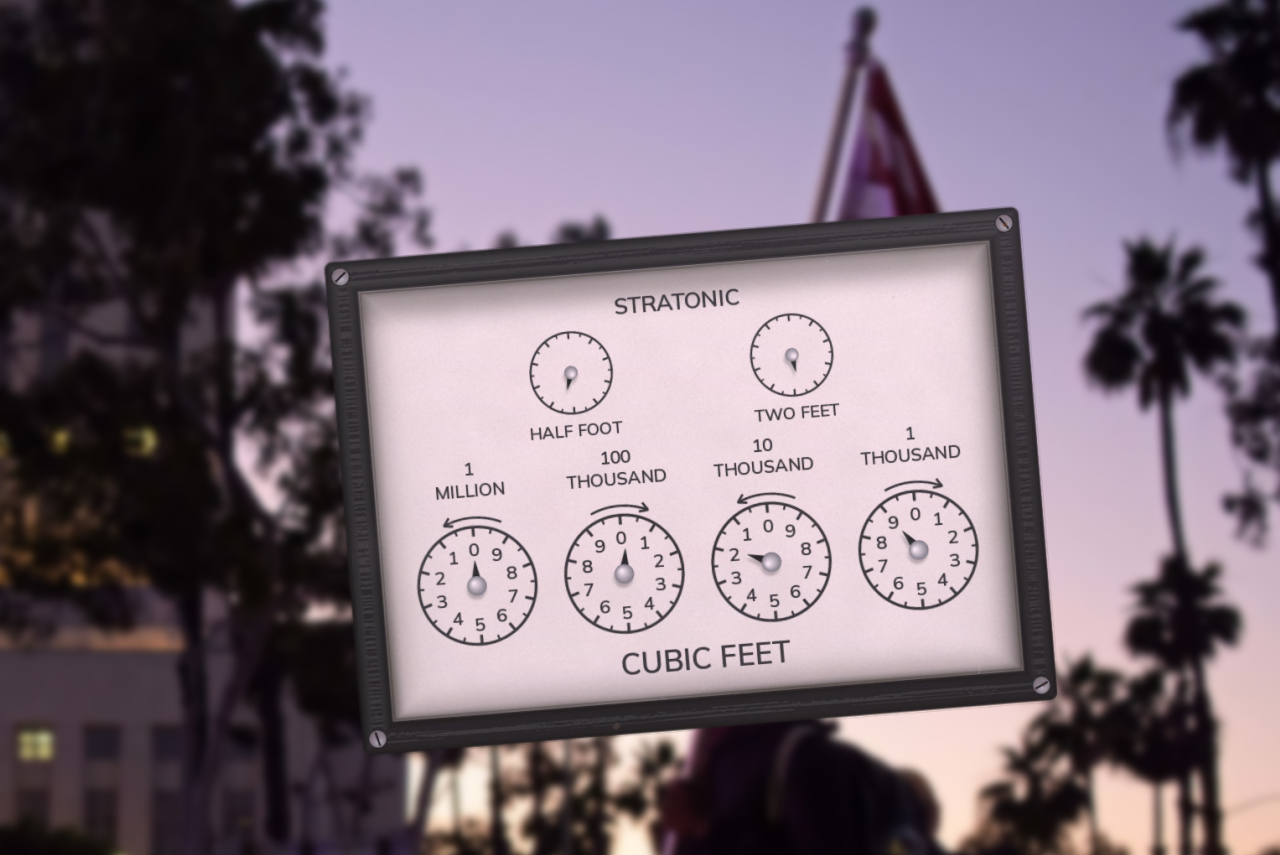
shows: 1900 ft³
